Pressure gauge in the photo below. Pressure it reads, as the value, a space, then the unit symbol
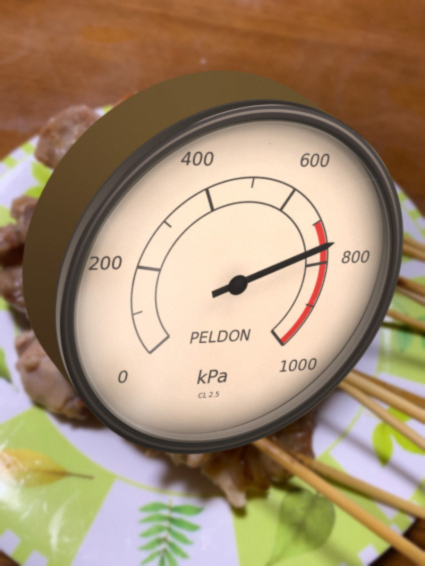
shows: 750 kPa
